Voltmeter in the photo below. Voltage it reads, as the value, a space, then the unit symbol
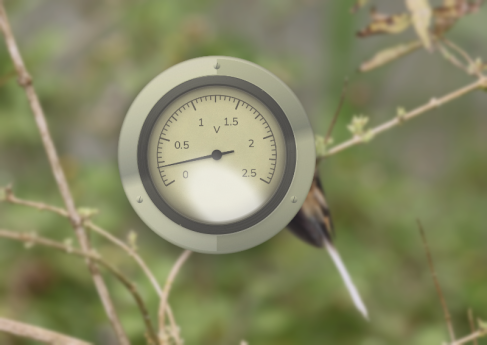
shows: 0.2 V
